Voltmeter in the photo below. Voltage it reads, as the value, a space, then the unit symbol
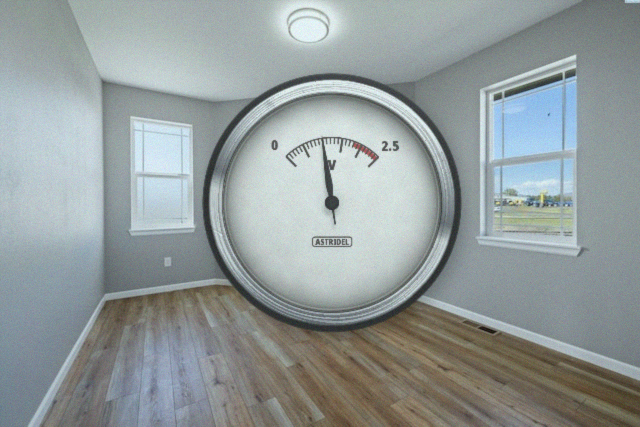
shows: 1 V
